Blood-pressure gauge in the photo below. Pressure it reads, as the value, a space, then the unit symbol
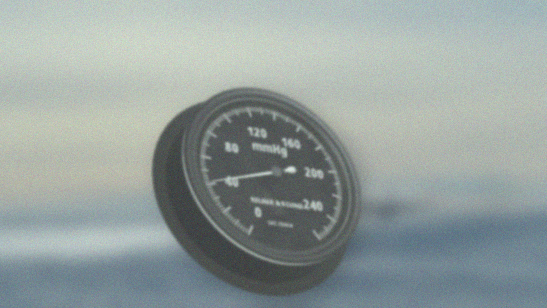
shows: 40 mmHg
